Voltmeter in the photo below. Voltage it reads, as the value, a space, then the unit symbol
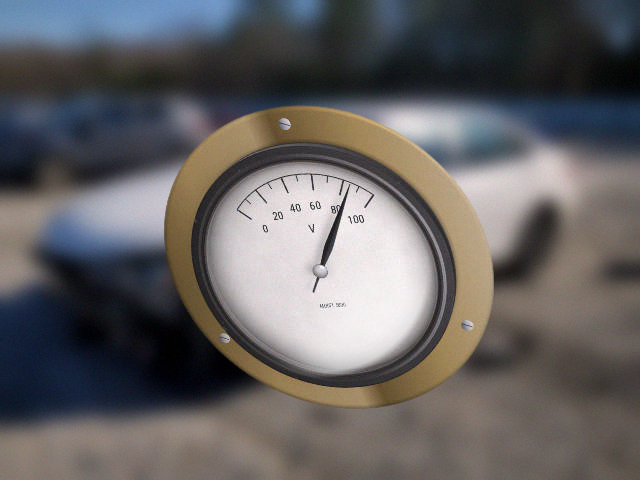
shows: 85 V
